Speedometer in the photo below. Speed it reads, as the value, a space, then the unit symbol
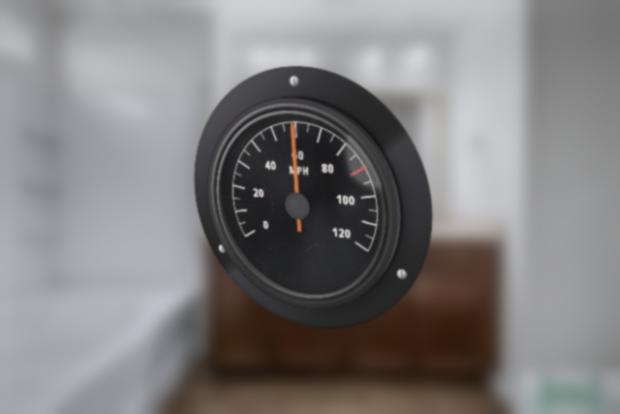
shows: 60 mph
